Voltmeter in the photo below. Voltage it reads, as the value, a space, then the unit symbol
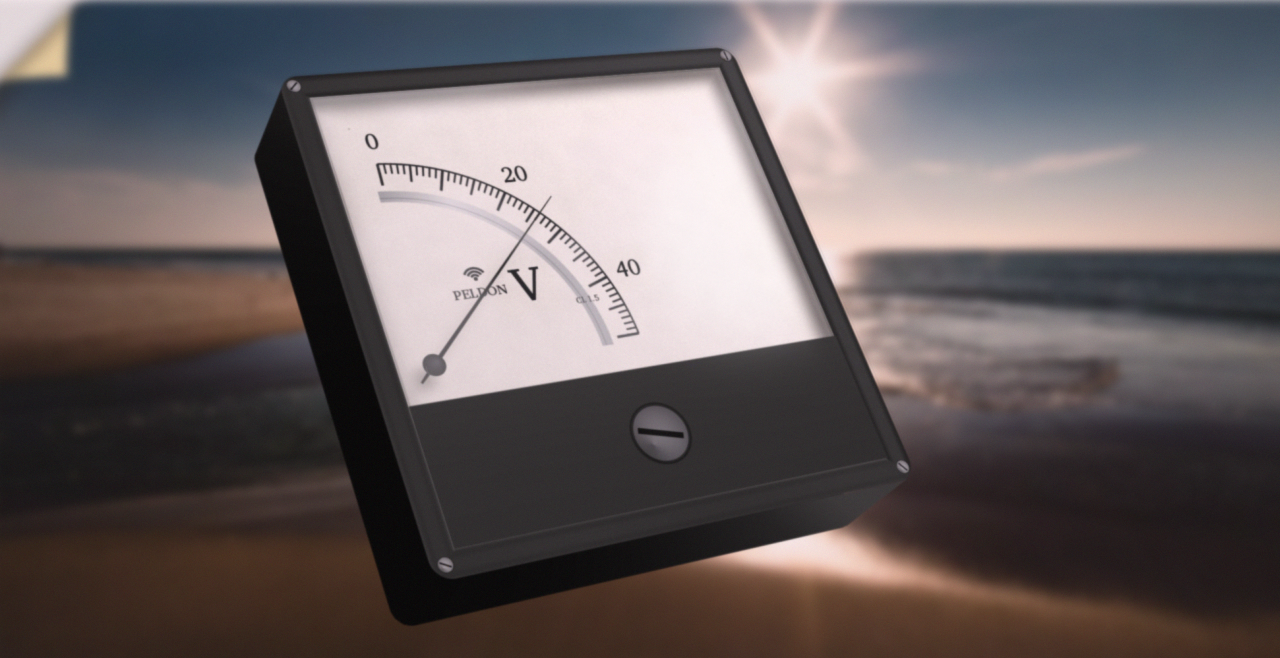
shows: 26 V
